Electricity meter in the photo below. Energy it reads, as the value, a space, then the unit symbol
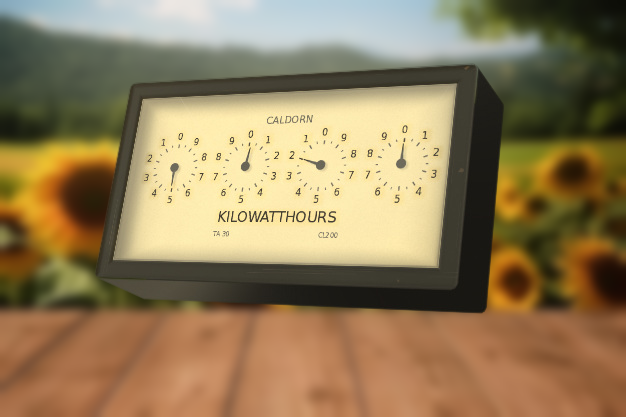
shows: 5020 kWh
